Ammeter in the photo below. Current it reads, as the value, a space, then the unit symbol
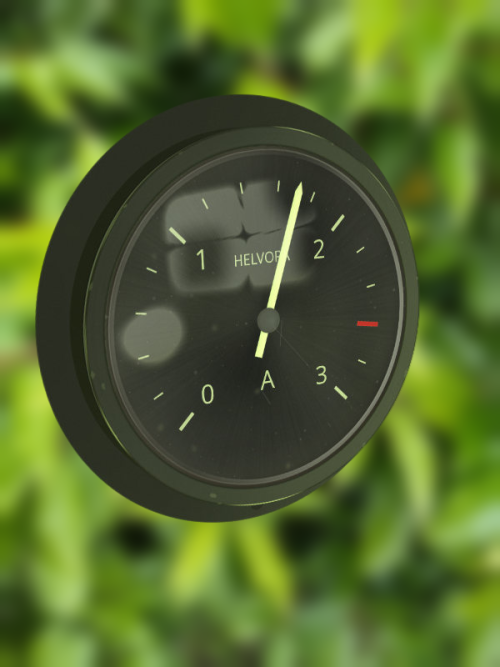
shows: 1.7 A
